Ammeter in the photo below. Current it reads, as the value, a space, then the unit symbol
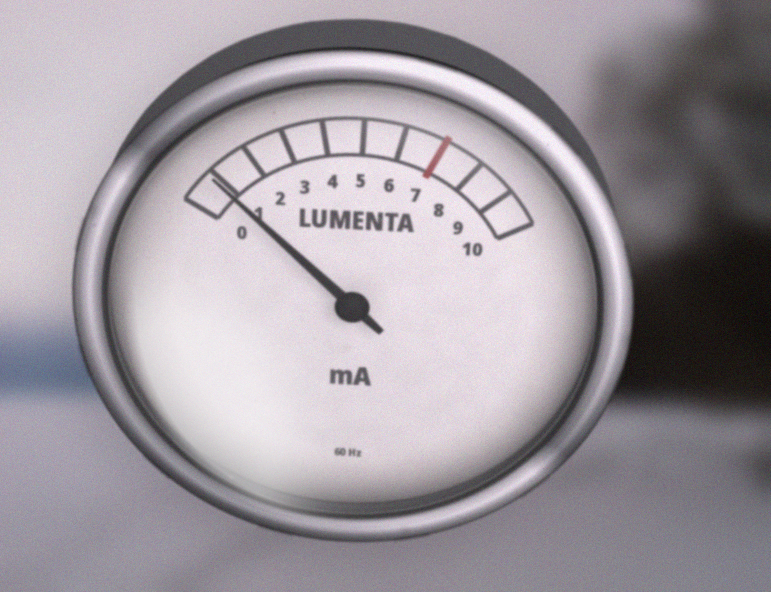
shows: 1 mA
